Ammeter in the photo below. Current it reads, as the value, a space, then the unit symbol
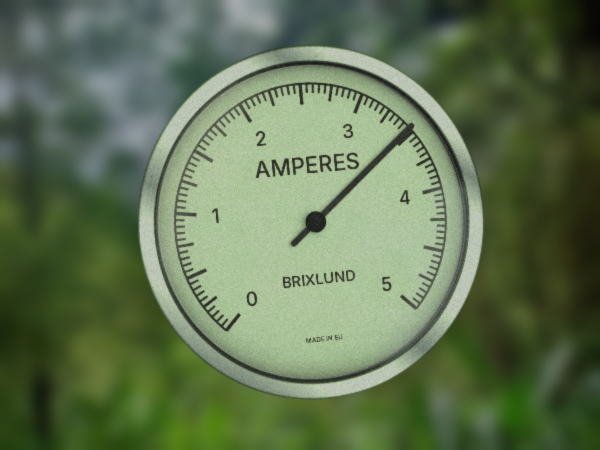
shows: 3.45 A
